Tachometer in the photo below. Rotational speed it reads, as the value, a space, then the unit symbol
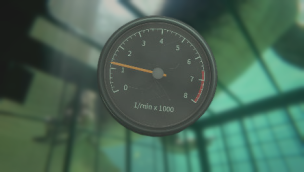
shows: 1200 rpm
